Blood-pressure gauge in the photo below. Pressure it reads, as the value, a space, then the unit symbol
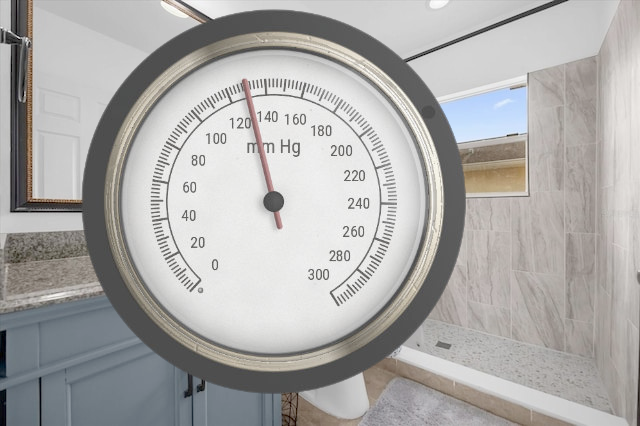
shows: 130 mmHg
